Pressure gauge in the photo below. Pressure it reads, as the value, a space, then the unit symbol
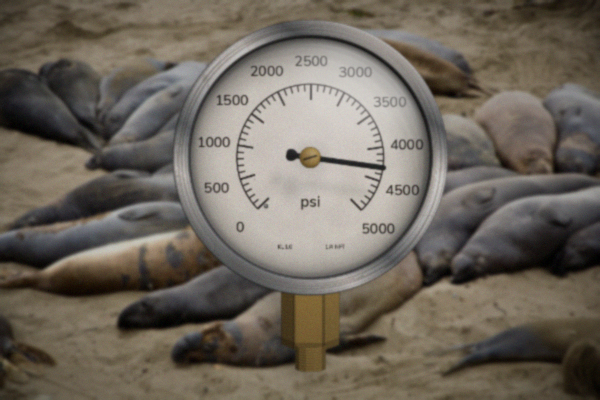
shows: 4300 psi
